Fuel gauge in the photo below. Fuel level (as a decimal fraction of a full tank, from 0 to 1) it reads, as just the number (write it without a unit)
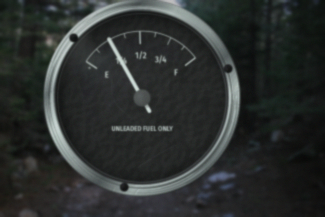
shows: 0.25
